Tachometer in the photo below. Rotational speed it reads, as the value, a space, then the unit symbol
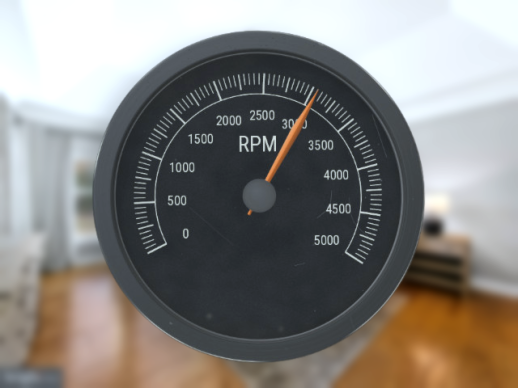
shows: 3050 rpm
